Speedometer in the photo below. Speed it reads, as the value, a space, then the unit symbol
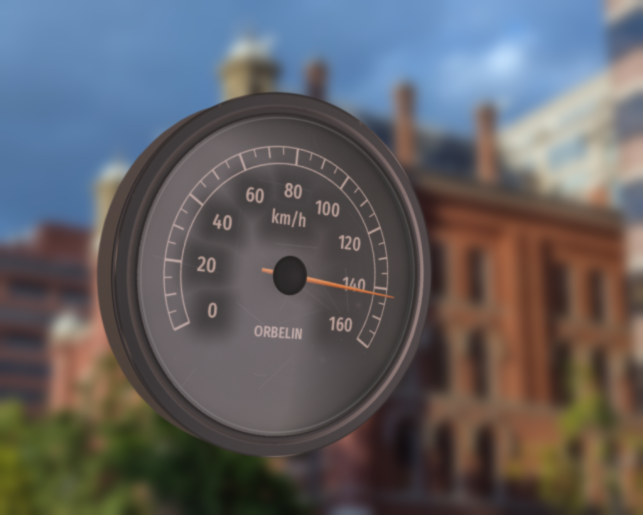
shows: 142.5 km/h
